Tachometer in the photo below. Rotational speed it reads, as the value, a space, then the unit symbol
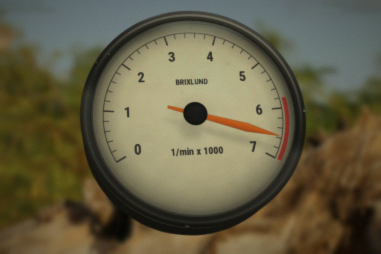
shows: 6600 rpm
